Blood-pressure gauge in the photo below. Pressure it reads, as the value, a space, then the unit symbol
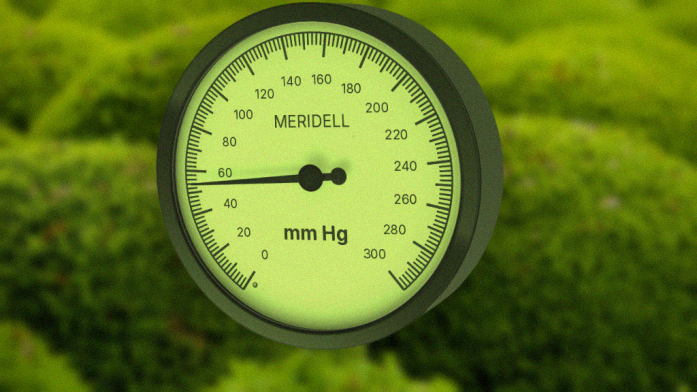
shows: 54 mmHg
